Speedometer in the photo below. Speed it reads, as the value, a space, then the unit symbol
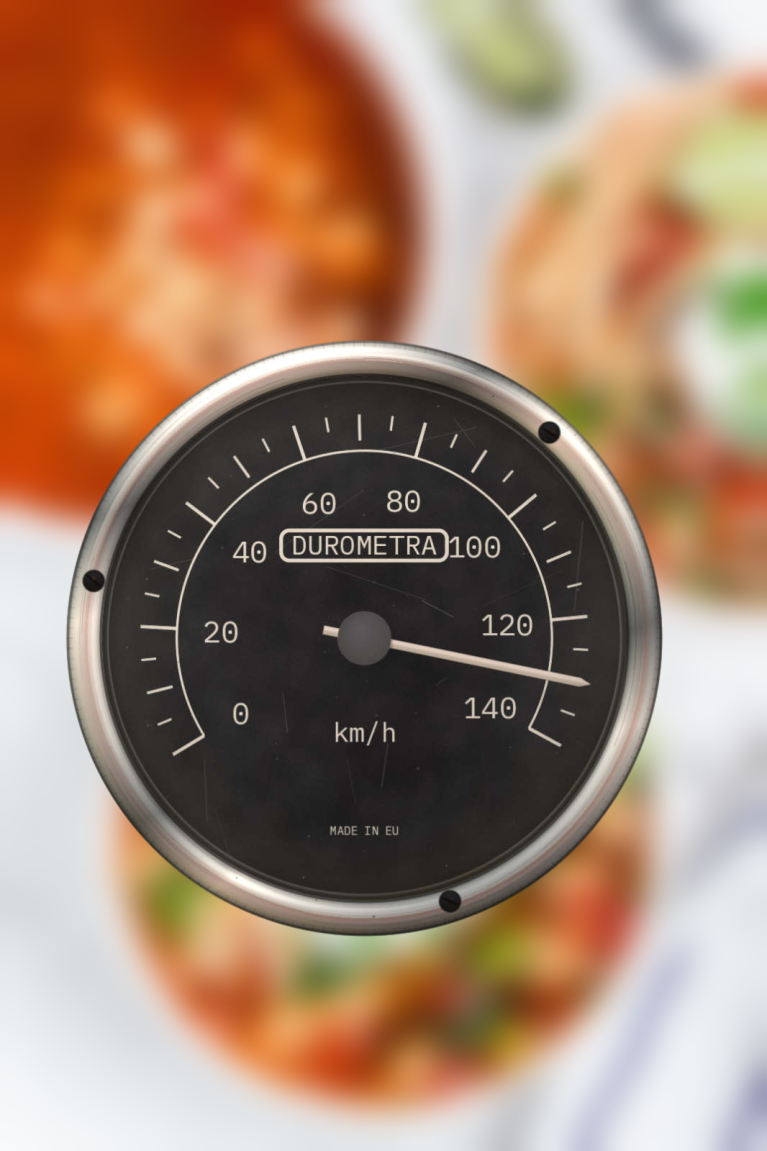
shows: 130 km/h
